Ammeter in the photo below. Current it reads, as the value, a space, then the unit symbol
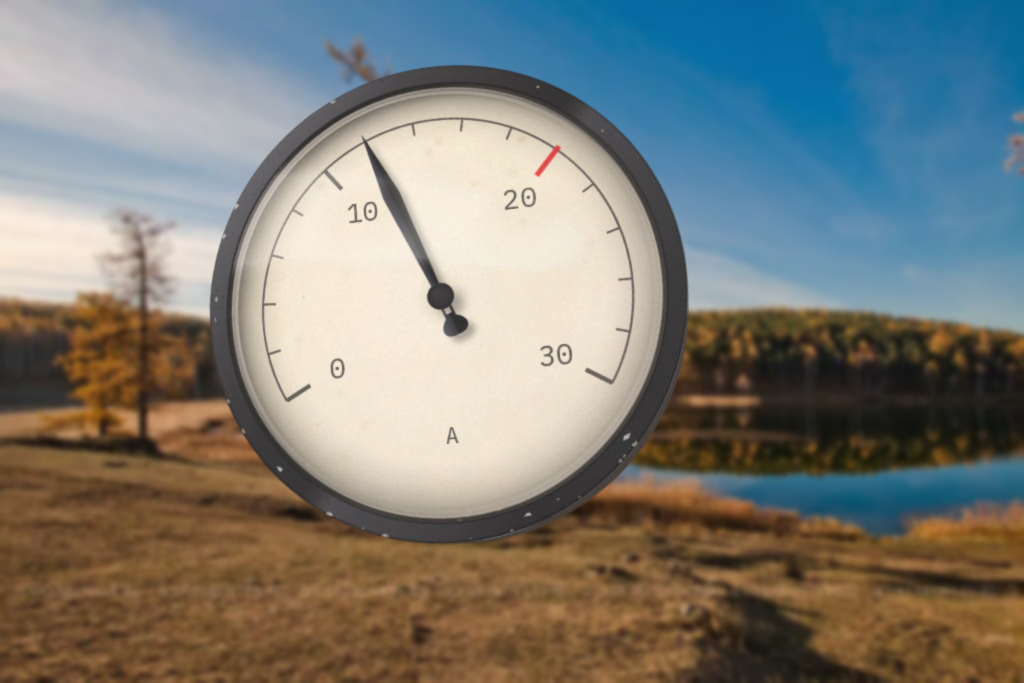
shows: 12 A
